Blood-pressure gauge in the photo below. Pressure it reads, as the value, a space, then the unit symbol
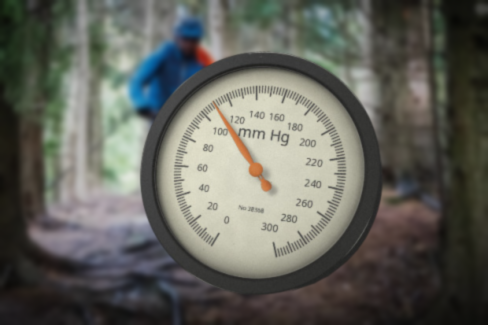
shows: 110 mmHg
